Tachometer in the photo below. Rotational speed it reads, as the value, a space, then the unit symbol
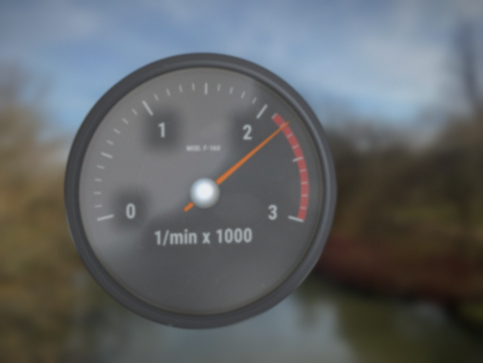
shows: 2200 rpm
